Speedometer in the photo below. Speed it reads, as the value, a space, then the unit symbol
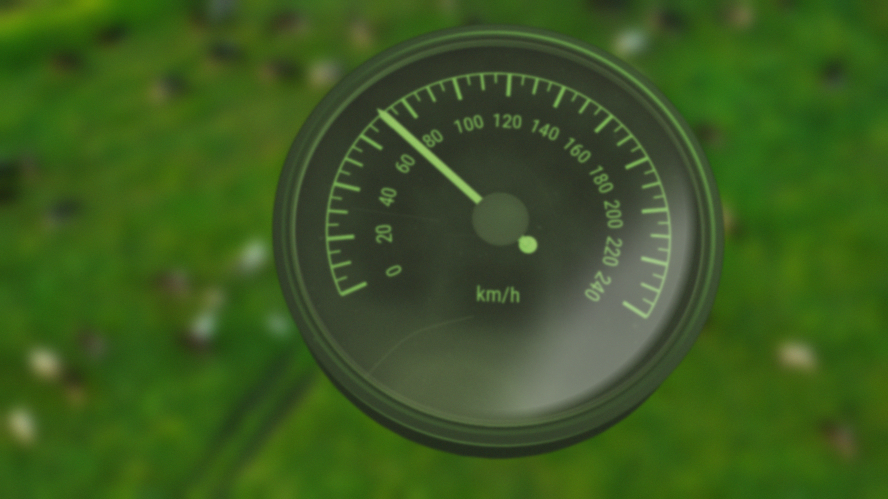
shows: 70 km/h
